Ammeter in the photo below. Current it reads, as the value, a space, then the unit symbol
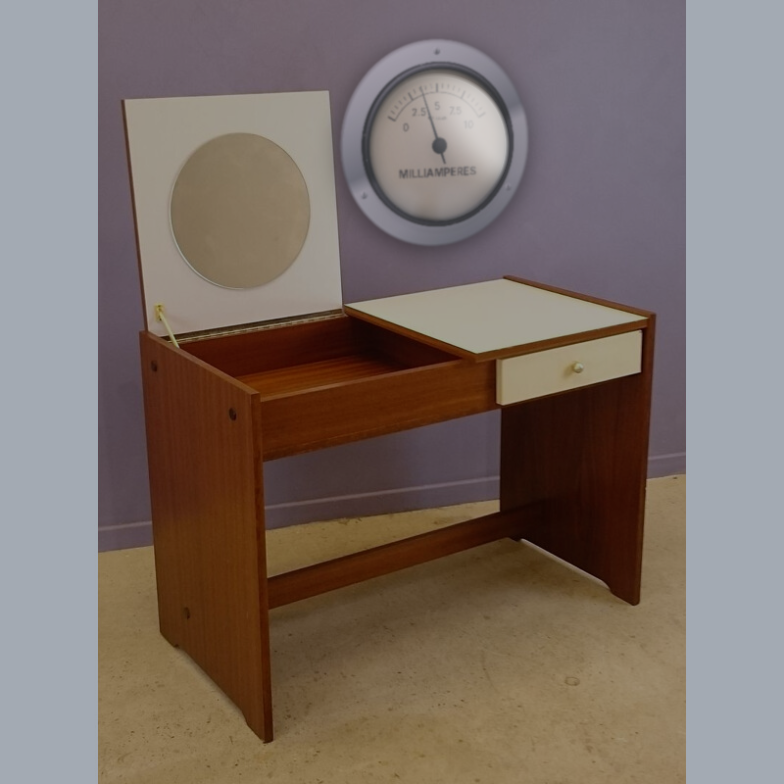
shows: 3.5 mA
